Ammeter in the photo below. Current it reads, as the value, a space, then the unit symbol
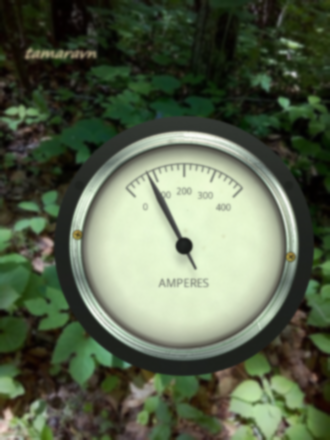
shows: 80 A
